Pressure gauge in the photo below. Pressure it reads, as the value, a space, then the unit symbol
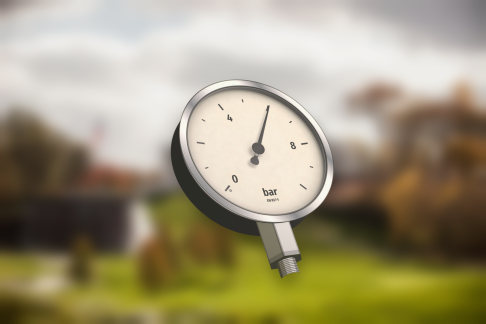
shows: 6 bar
